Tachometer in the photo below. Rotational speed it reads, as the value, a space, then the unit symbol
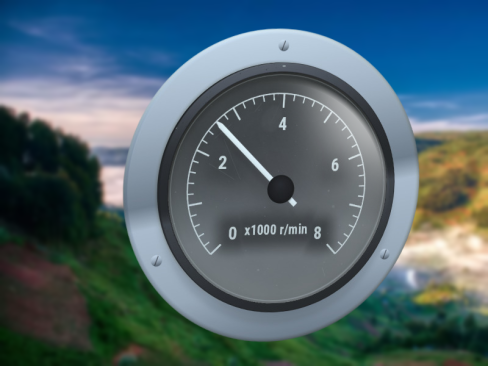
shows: 2600 rpm
